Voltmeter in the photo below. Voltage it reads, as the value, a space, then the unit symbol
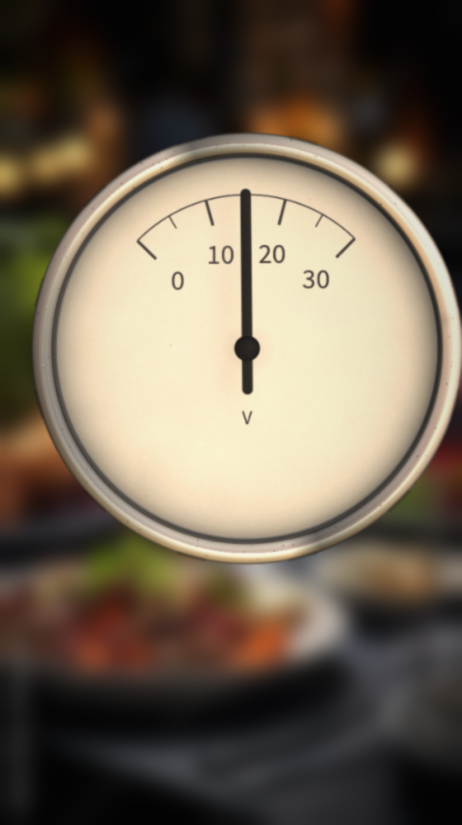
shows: 15 V
